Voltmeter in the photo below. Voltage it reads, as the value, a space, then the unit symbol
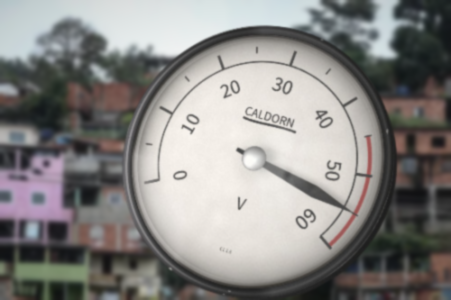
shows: 55 V
